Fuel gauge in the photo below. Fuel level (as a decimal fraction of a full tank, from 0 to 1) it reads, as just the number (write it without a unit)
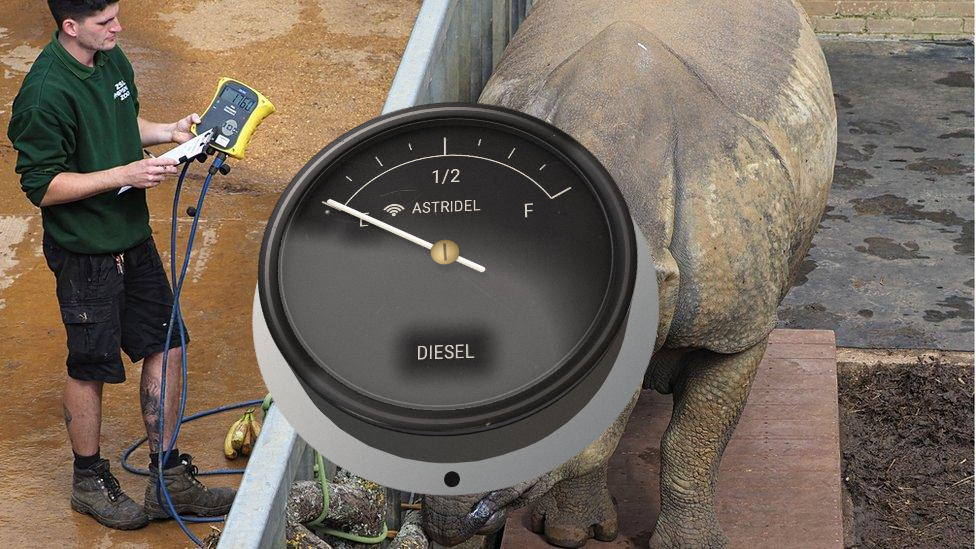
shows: 0
